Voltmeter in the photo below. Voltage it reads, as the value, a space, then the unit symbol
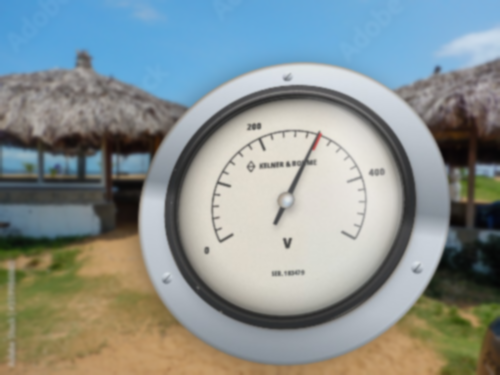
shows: 300 V
